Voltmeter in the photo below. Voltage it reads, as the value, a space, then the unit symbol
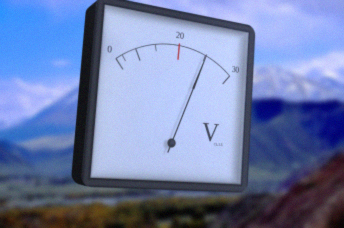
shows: 25 V
